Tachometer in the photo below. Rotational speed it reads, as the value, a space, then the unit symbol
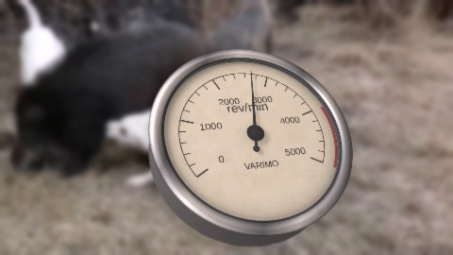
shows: 2700 rpm
